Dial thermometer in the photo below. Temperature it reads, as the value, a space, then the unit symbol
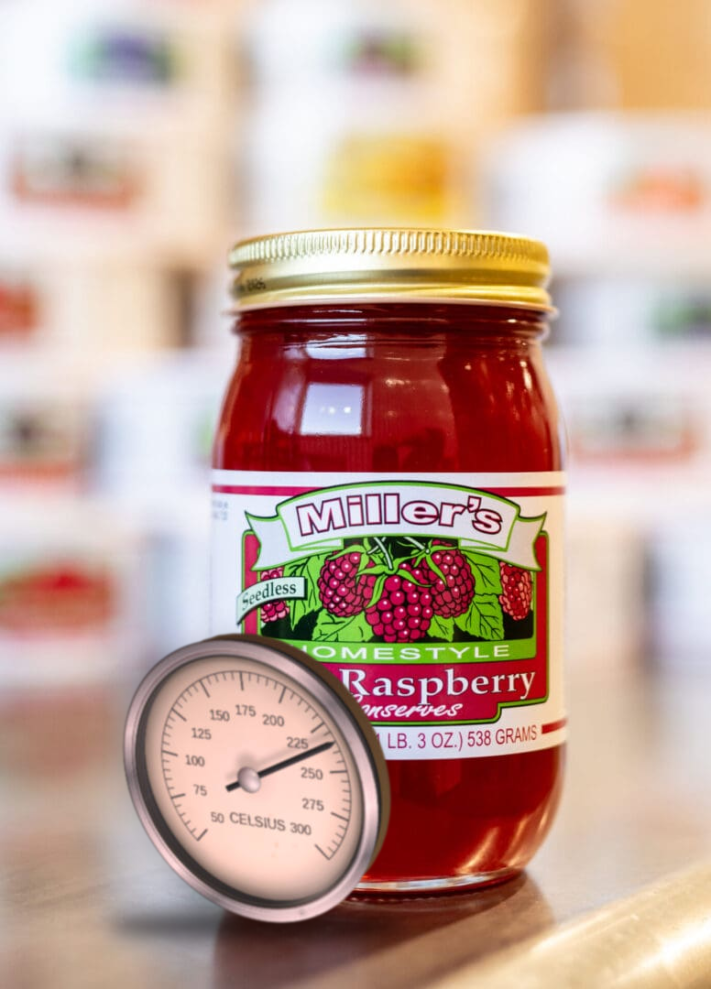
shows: 235 °C
